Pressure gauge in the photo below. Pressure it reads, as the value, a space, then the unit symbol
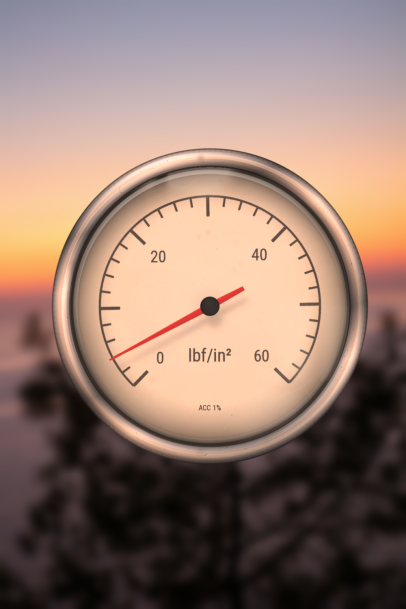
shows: 4 psi
